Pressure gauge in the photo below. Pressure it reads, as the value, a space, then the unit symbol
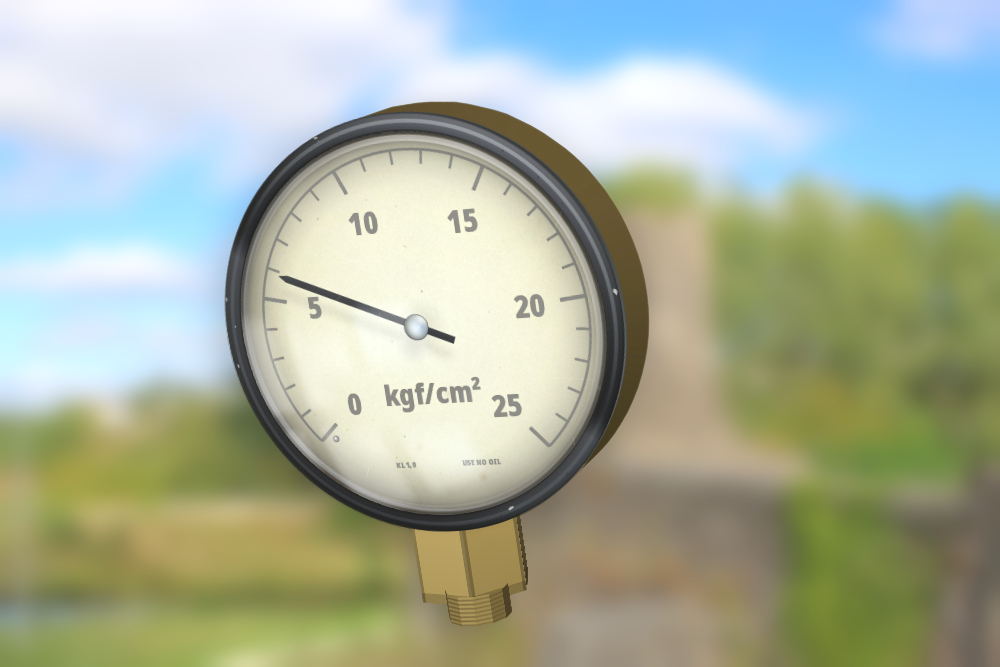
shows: 6 kg/cm²
